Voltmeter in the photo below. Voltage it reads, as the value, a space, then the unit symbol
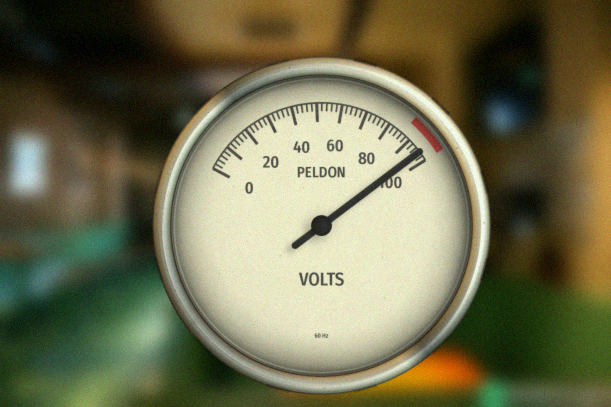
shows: 96 V
